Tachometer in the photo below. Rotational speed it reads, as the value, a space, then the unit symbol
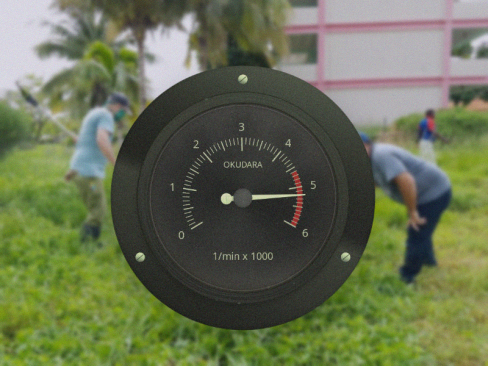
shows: 5200 rpm
